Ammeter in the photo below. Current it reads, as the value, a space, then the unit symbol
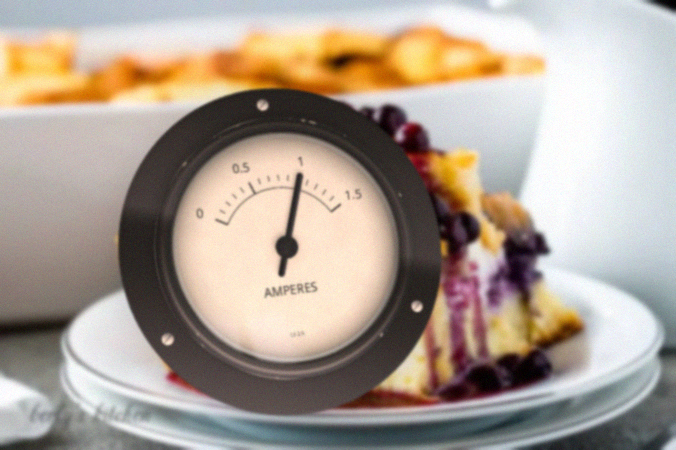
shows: 1 A
